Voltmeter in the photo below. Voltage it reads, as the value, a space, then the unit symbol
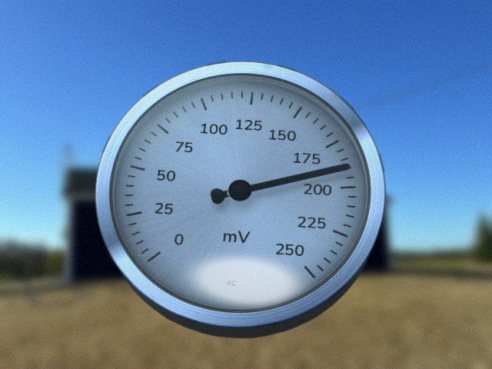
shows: 190 mV
